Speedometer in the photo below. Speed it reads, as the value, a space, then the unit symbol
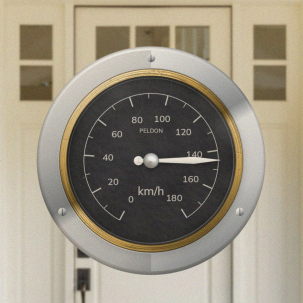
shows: 145 km/h
